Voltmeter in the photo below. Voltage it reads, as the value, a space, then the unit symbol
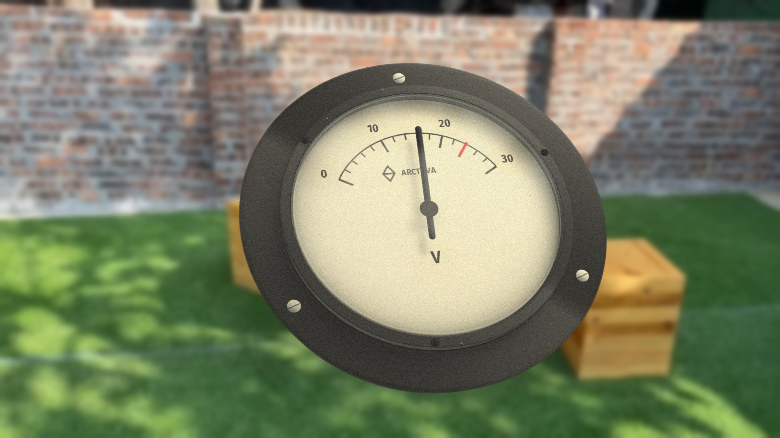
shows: 16 V
